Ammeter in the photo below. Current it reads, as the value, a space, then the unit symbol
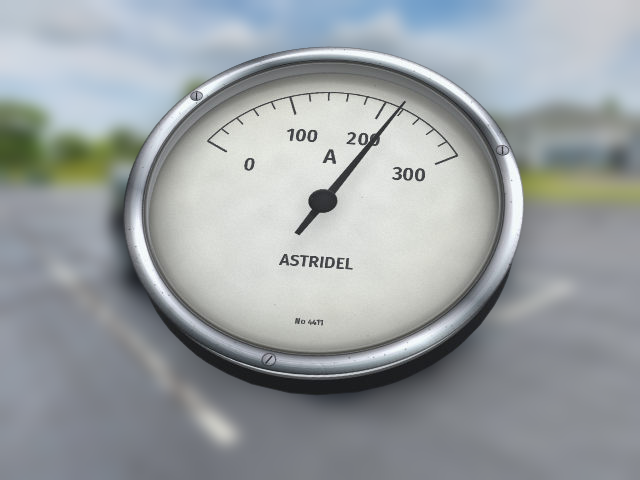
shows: 220 A
